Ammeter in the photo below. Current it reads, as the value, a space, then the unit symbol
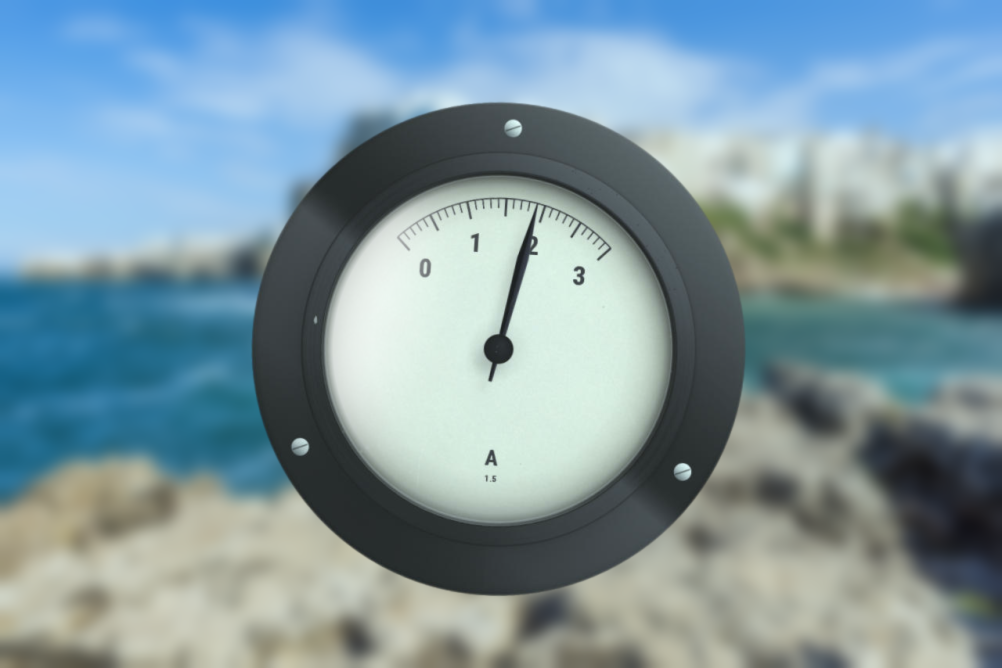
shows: 1.9 A
